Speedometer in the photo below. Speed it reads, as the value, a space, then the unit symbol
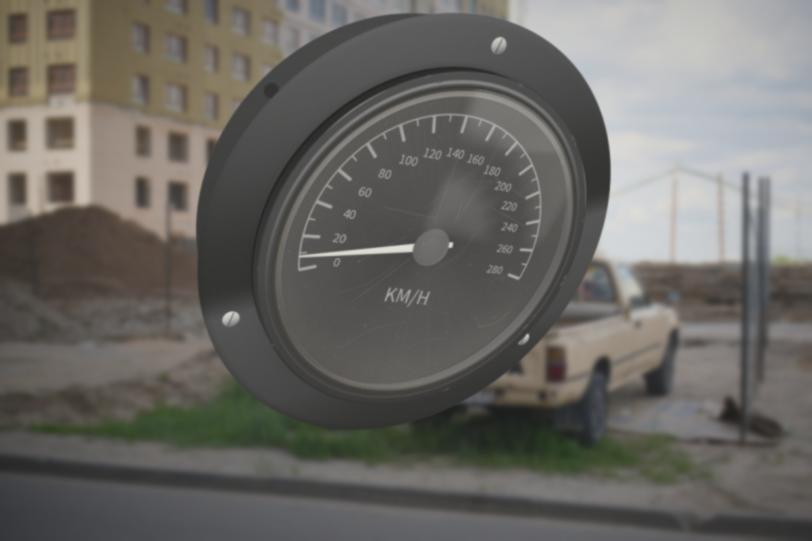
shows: 10 km/h
